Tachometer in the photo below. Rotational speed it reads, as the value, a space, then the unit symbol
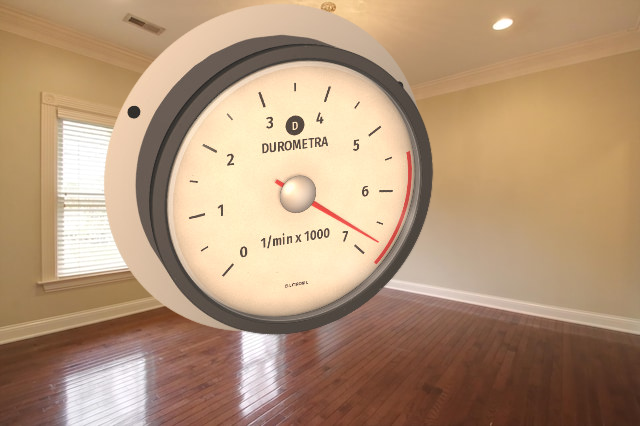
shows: 6750 rpm
